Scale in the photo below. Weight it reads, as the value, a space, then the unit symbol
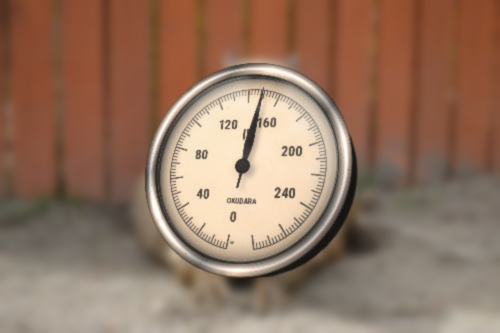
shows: 150 lb
